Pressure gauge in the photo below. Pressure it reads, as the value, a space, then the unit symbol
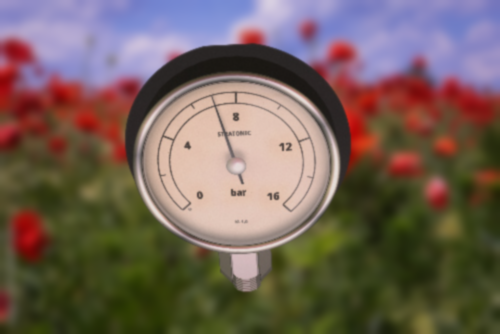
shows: 7 bar
